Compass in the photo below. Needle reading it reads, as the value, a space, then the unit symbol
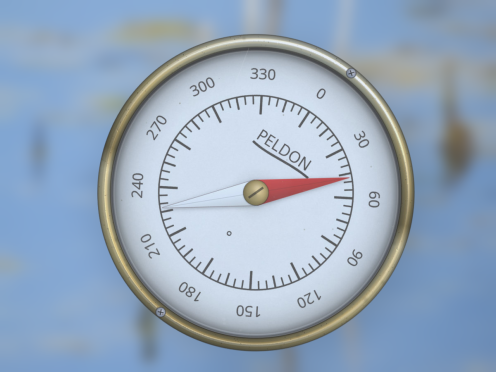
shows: 47.5 °
